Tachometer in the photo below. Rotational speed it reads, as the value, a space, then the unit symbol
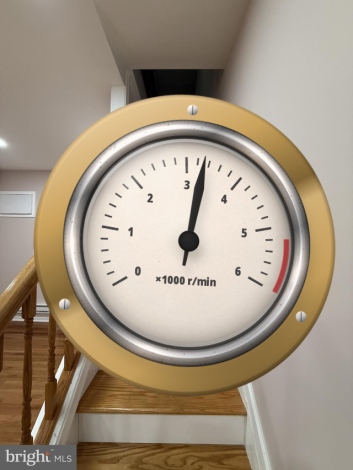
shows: 3300 rpm
